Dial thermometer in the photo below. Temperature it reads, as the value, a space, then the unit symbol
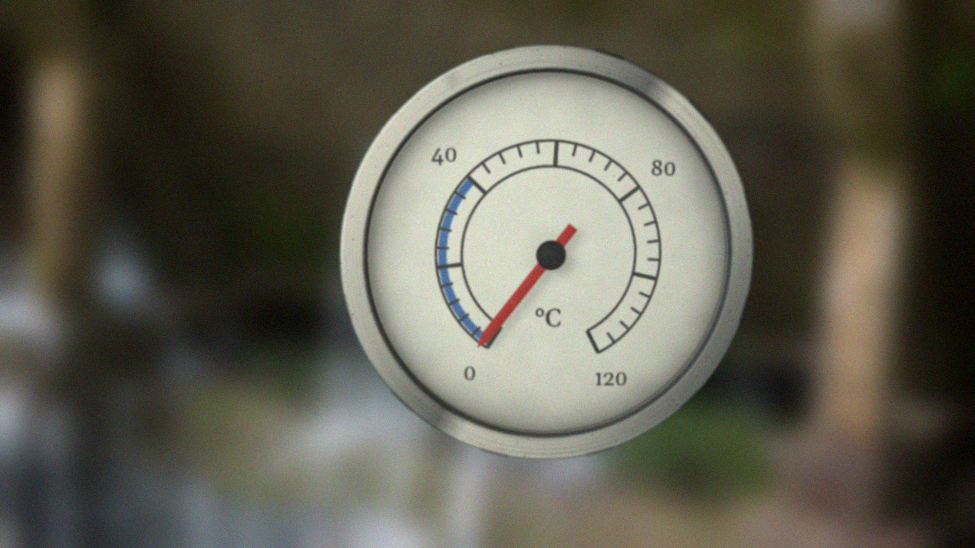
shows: 2 °C
